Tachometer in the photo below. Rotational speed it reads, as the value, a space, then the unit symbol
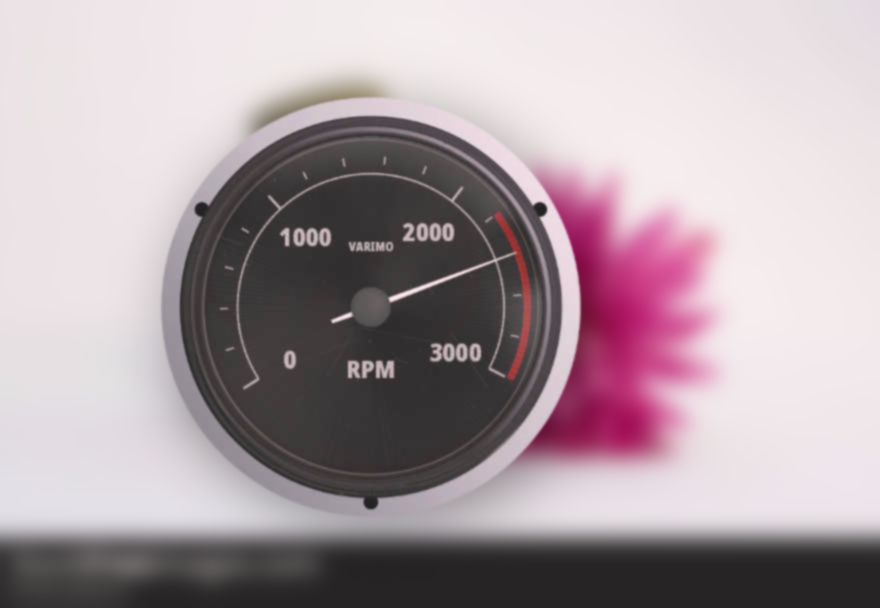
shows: 2400 rpm
